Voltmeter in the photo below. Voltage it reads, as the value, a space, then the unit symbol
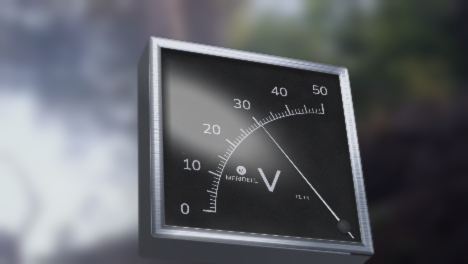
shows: 30 V
